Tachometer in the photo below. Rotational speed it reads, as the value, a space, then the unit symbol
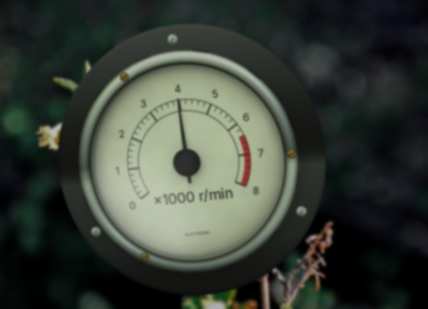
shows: 4000 rpm
